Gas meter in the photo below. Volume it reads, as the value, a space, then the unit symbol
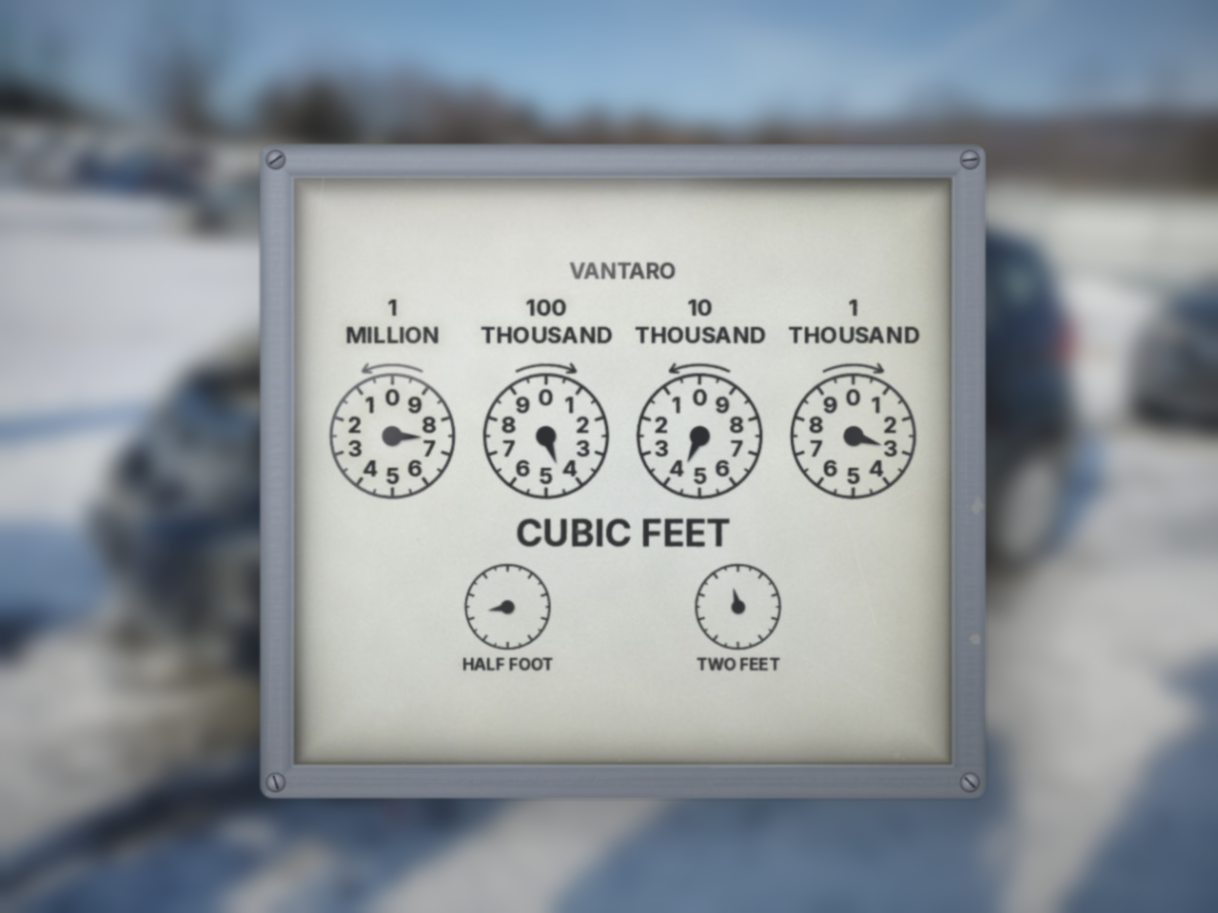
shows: 744300 ft³
